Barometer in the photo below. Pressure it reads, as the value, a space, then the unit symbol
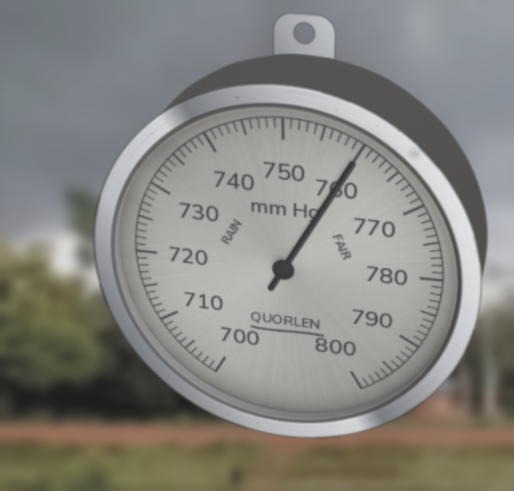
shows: 760 mmHg
